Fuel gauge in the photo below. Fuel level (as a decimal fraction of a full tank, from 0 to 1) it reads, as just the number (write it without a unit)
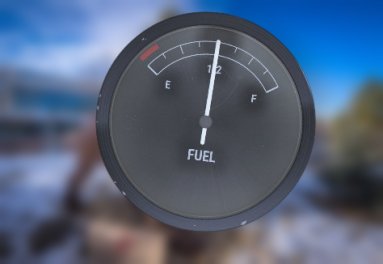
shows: 0.5
